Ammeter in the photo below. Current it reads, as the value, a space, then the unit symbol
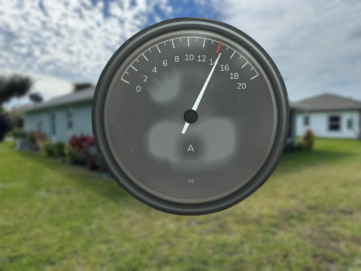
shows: 14.5 A
